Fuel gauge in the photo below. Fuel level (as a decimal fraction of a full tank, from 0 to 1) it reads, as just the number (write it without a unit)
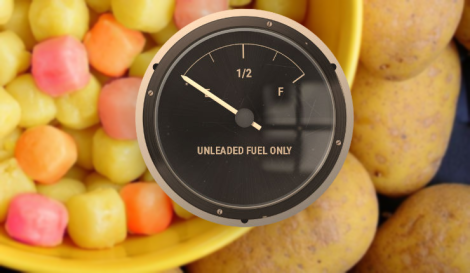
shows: 0
